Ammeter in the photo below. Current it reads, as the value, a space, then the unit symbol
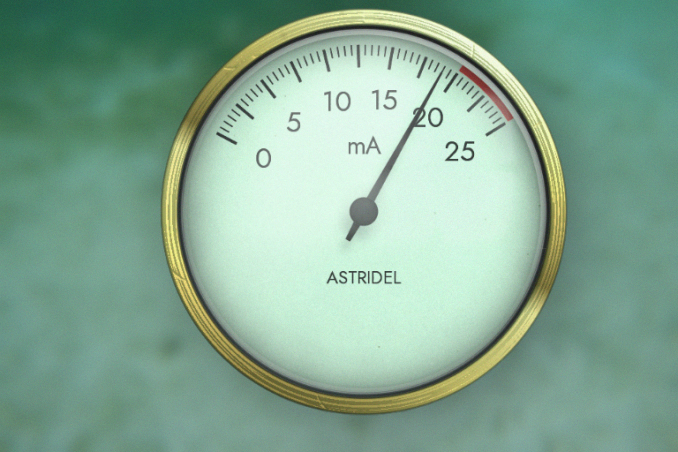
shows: 19 mA
